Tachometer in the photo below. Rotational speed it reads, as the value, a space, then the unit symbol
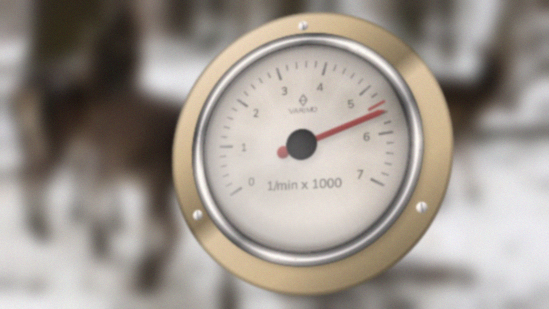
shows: 5600 rpm
